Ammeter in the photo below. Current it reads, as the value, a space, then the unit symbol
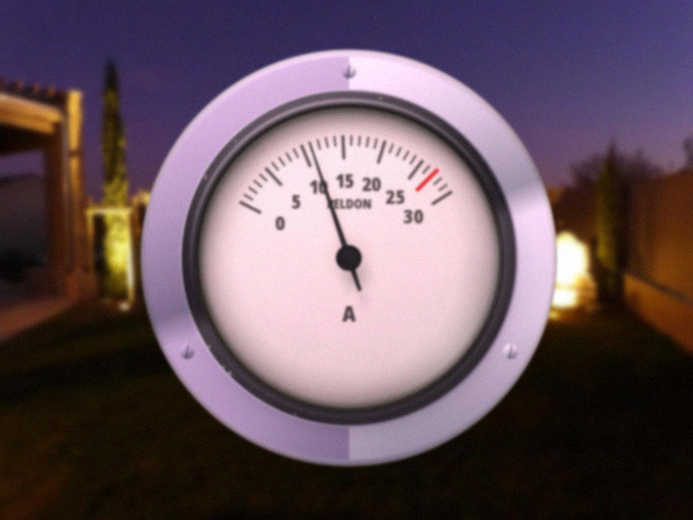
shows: 11 A
